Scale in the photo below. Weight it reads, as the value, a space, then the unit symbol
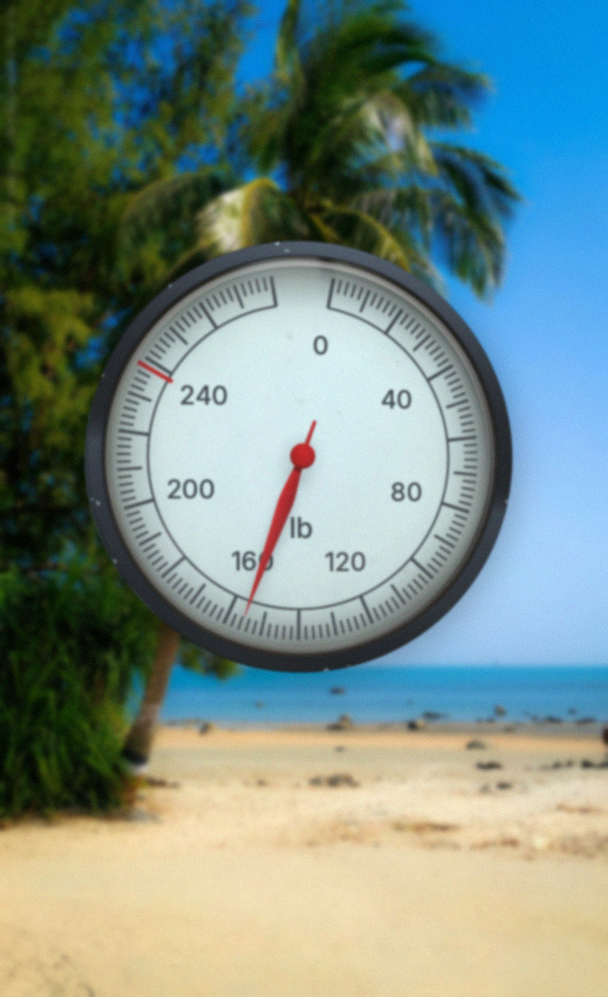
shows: 156 lb
